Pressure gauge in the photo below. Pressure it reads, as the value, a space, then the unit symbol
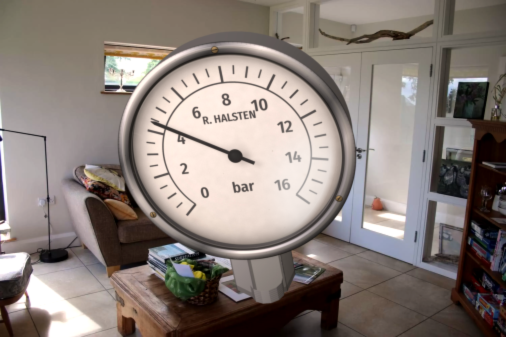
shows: 4.5 bar
